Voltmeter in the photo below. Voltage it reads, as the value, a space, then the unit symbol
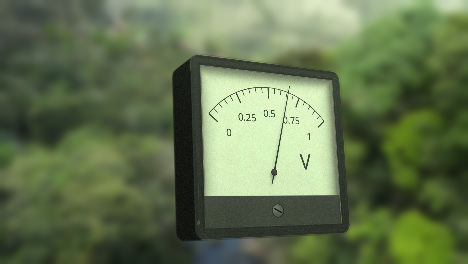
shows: 0.65 V
